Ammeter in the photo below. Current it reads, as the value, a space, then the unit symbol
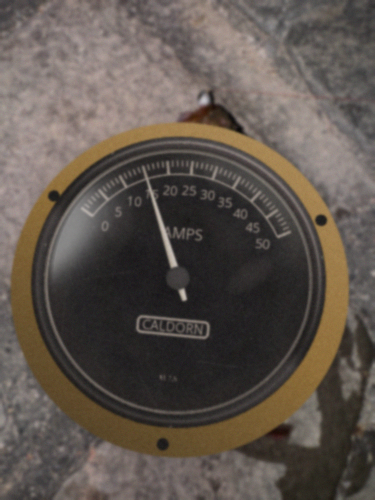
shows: 15 A
